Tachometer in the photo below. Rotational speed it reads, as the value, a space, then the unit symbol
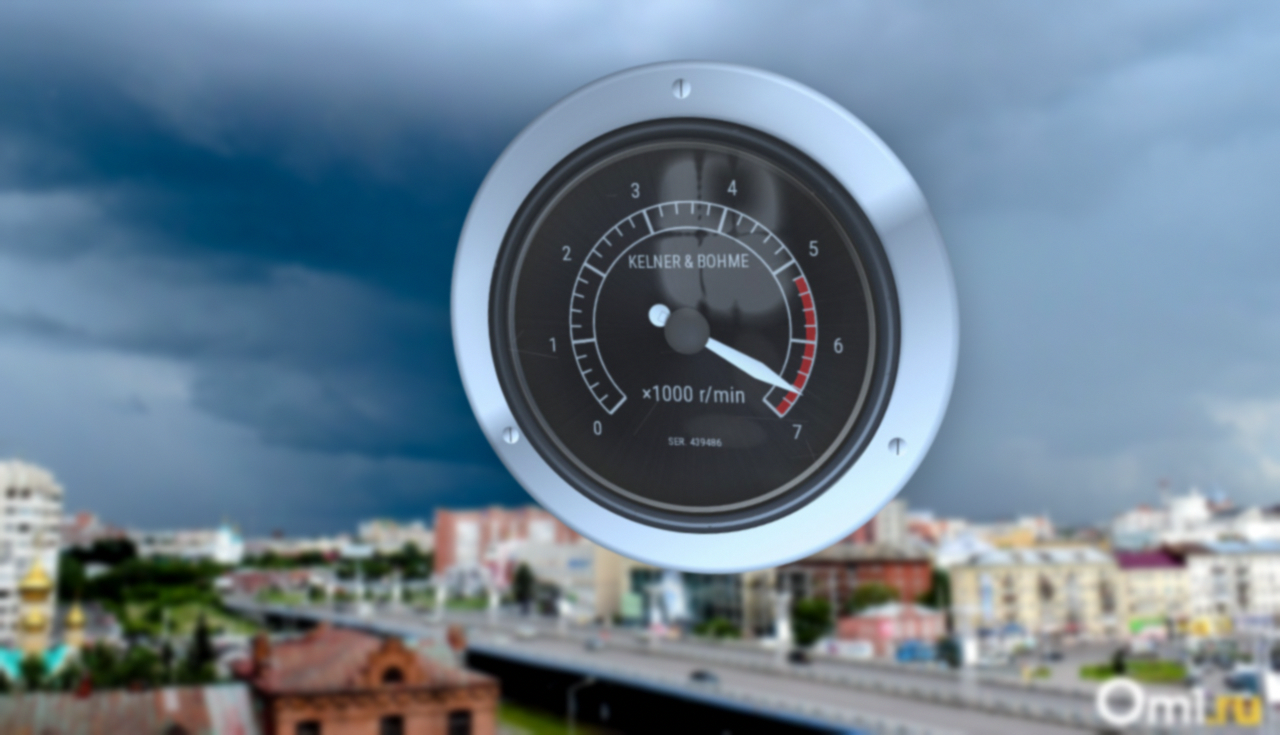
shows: 6600 rpm
